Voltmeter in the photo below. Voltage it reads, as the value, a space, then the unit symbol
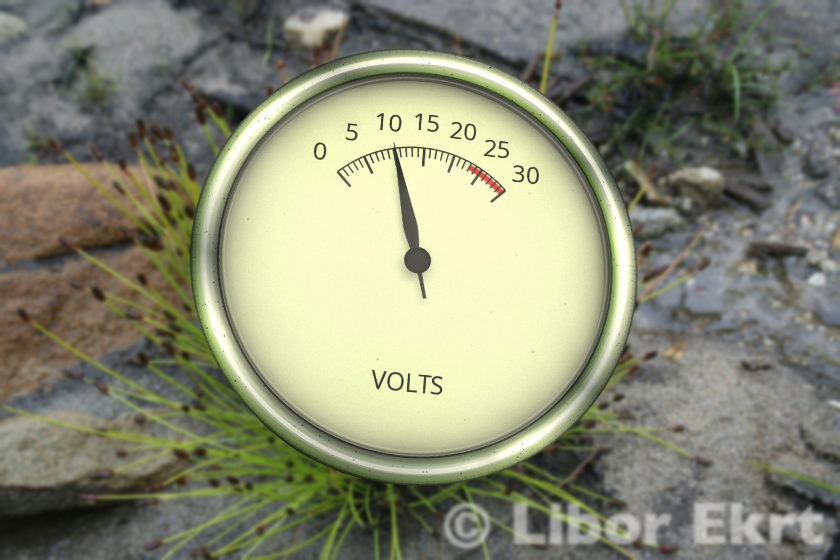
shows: 10 V
